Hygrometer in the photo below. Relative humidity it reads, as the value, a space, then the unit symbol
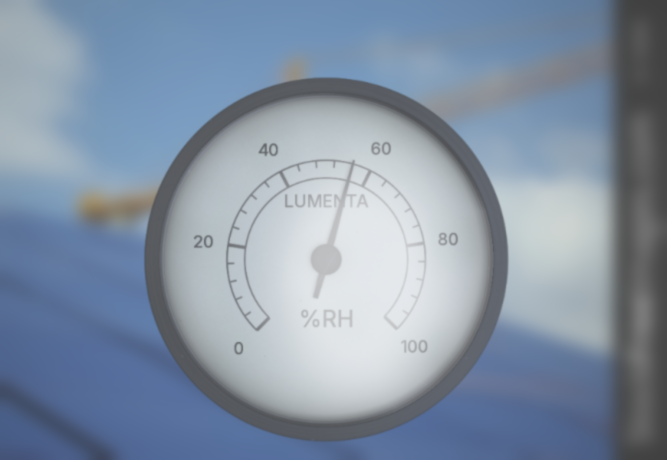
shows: 56 %
